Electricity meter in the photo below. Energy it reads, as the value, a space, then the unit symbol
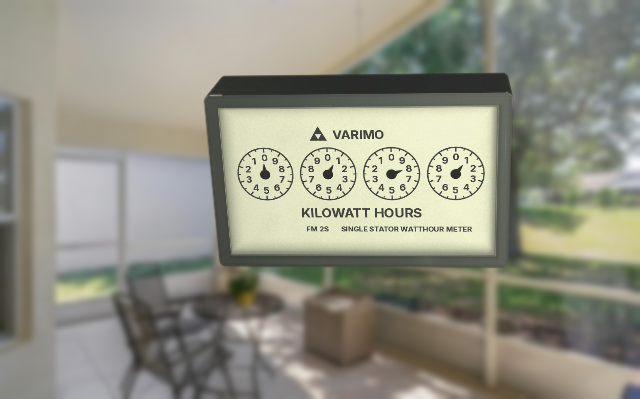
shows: 81 kWh
